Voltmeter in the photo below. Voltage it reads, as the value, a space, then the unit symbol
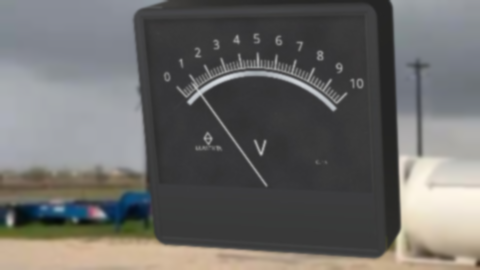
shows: 1 V
